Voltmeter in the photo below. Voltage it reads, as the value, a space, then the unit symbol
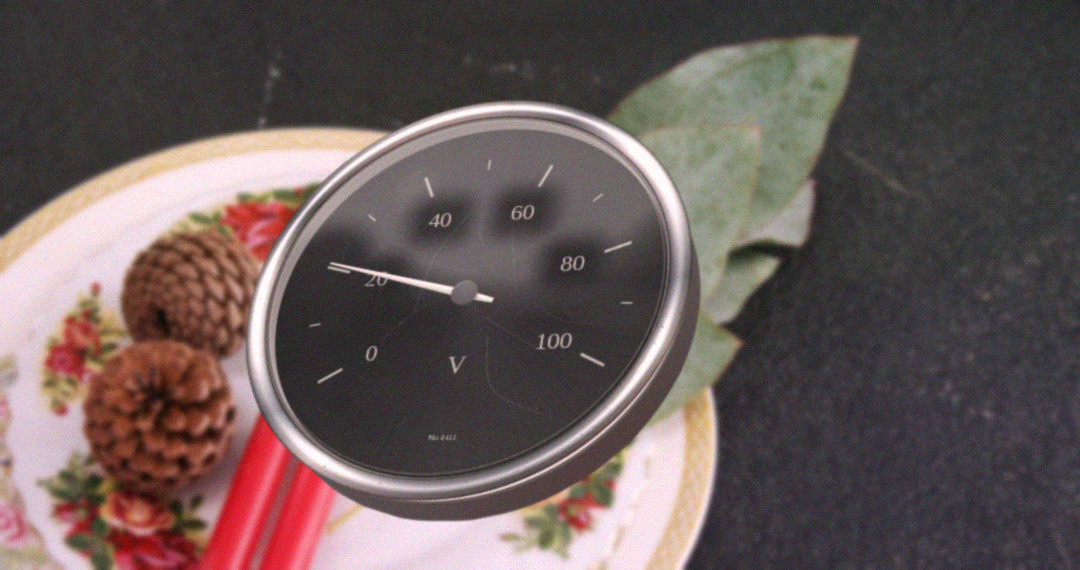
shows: 20 V
